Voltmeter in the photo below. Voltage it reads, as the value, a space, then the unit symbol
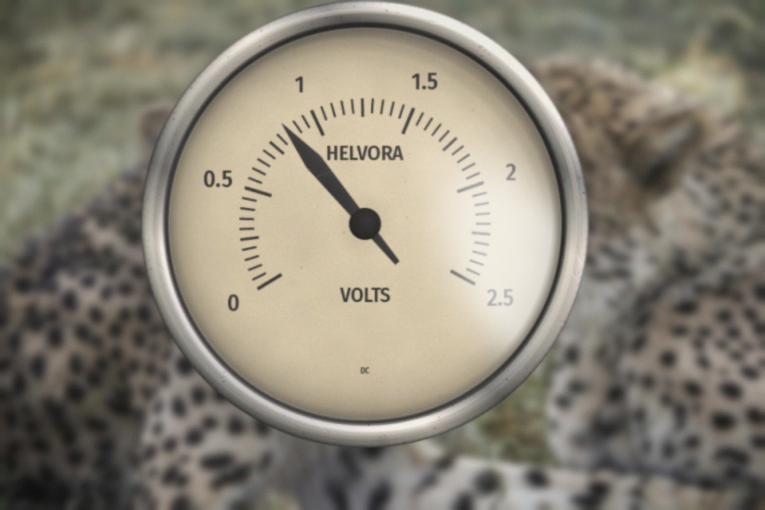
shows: 0.85 V
